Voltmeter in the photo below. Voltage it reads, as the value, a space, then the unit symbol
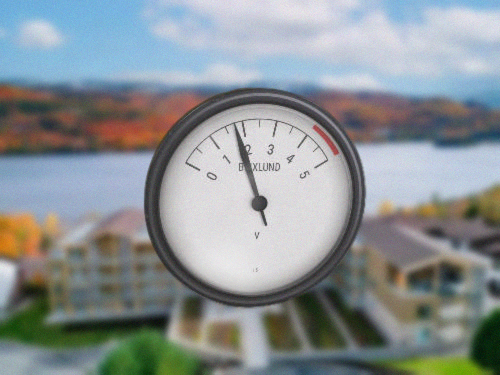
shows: 1.75 V
